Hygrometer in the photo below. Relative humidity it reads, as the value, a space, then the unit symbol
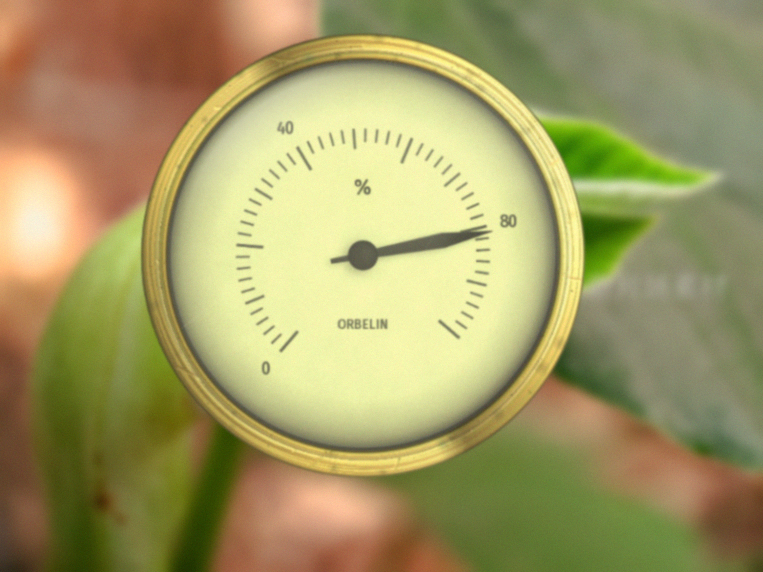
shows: 81 %
